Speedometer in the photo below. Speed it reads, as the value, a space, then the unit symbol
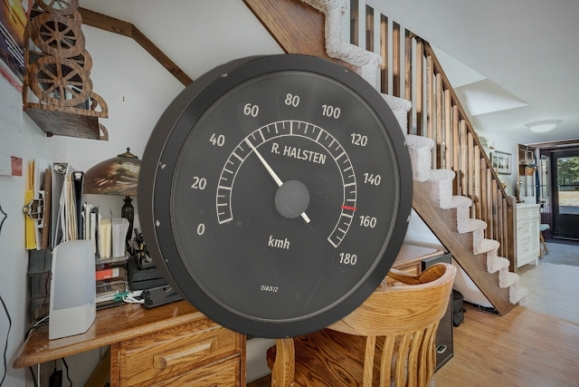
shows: 50 km/h
